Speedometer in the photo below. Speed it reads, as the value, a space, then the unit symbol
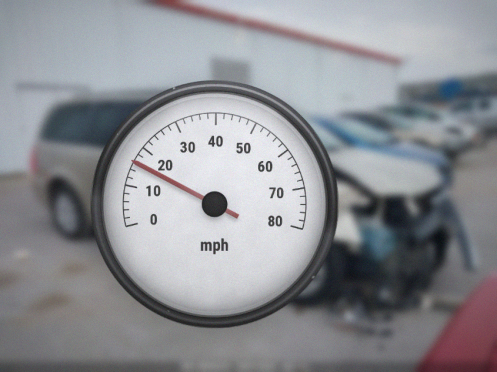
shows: 16 mph
